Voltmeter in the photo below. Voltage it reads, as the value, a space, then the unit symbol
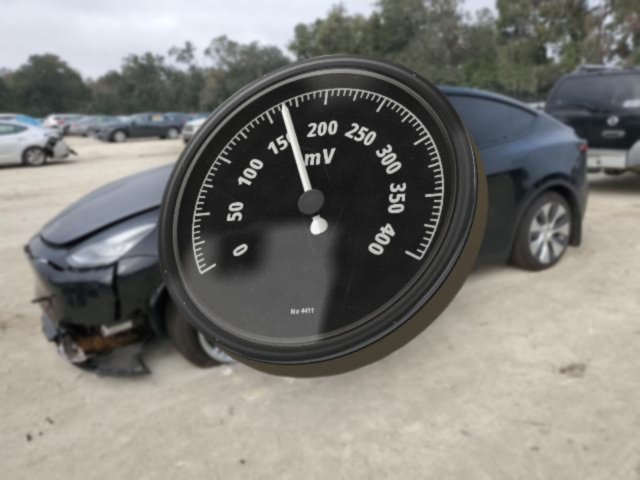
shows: 165 mV
